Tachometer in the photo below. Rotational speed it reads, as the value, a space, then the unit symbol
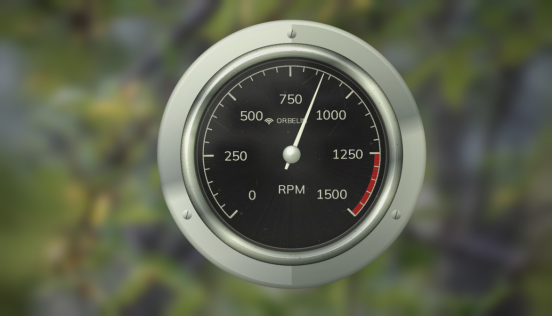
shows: 875 rpm
